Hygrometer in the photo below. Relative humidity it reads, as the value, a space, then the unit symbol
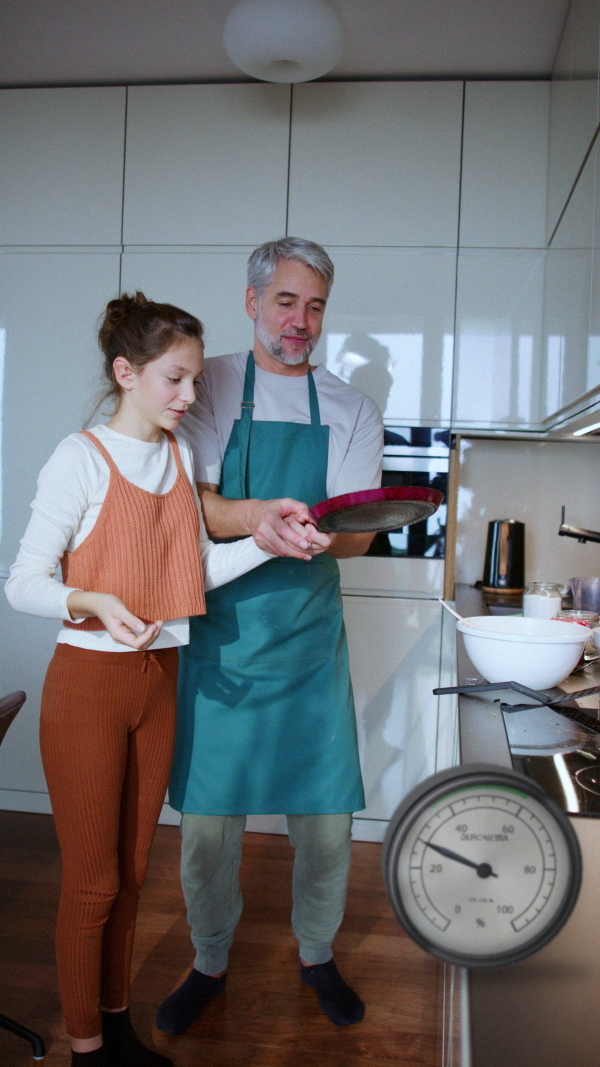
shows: 28 %
